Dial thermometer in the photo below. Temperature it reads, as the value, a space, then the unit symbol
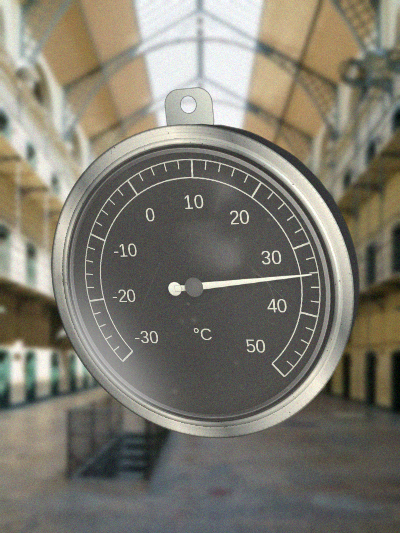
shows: 34 °C
